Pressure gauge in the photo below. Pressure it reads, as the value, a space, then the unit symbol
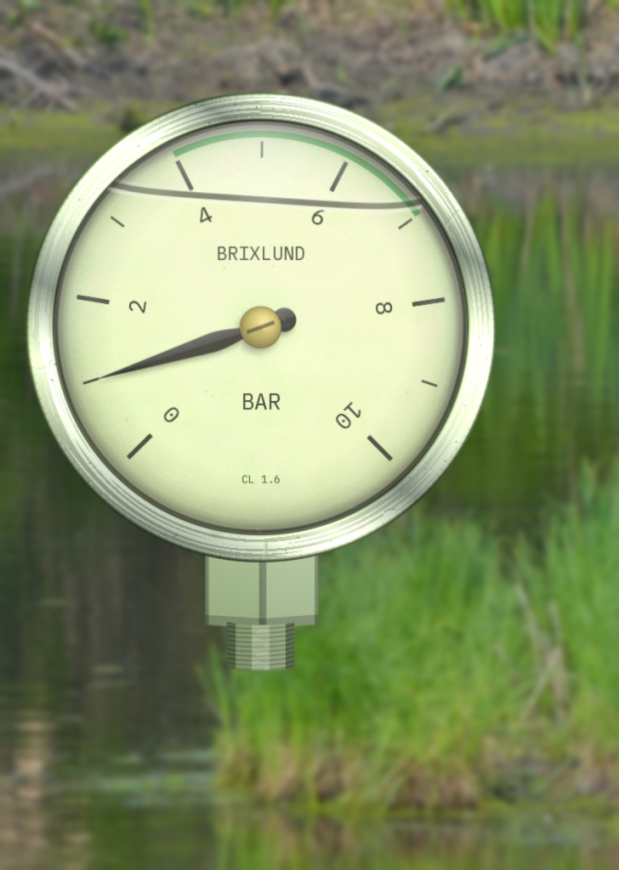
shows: 1 bar
